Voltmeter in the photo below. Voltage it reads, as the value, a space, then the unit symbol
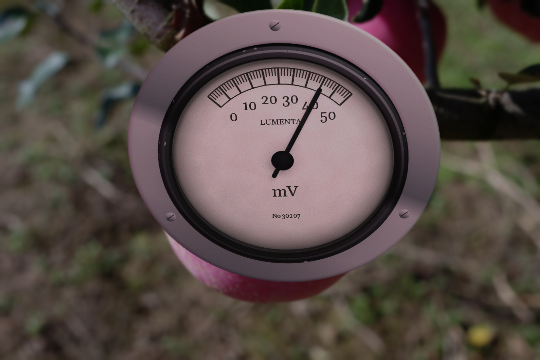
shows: 40 mV
